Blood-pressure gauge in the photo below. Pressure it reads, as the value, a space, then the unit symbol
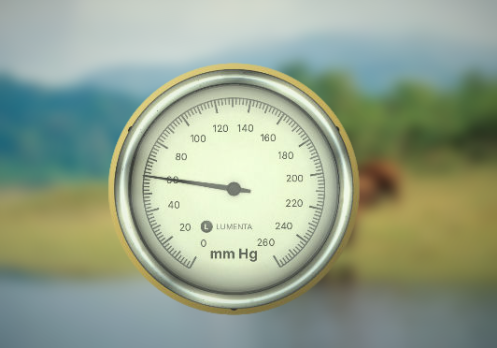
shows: 60 mmHg
